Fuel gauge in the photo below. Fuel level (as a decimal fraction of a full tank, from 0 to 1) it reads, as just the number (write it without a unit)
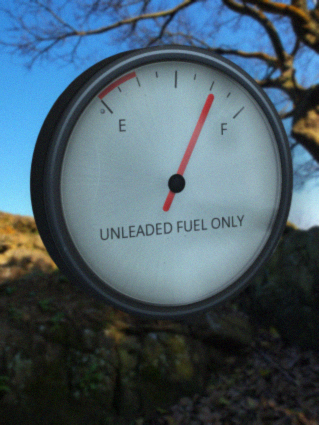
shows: 0.75
